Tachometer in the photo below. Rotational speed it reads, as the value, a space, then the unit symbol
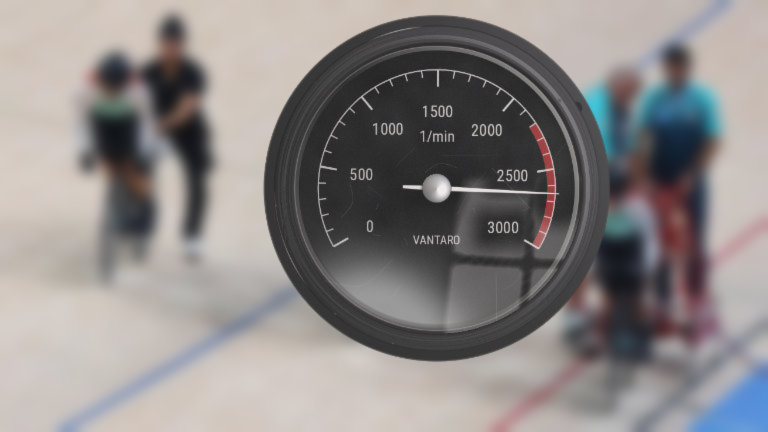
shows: 2650 rpm
